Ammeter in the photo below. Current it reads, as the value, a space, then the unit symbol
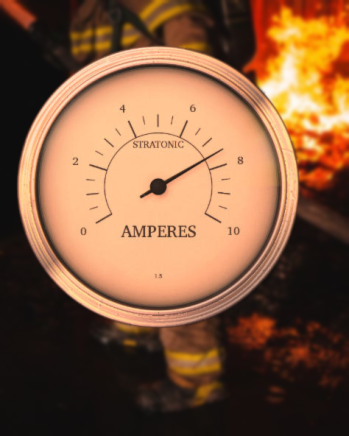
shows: 7.5 A
